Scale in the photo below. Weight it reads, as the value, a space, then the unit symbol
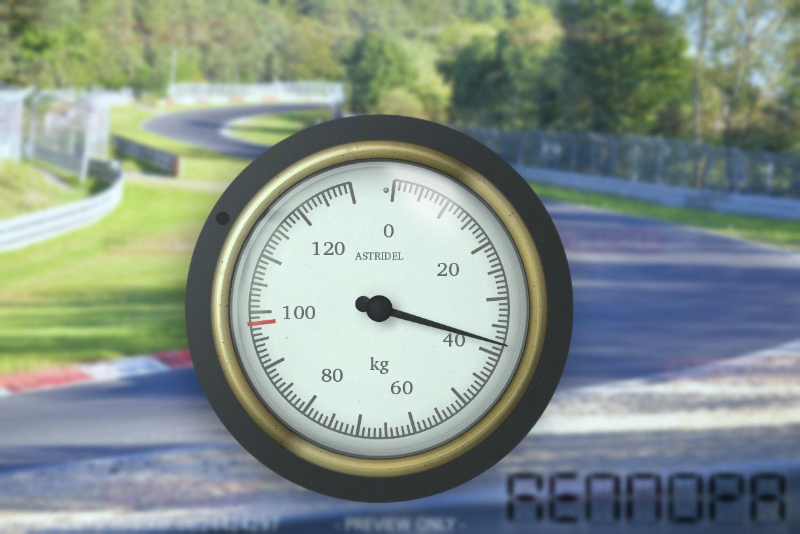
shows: 38 kg
